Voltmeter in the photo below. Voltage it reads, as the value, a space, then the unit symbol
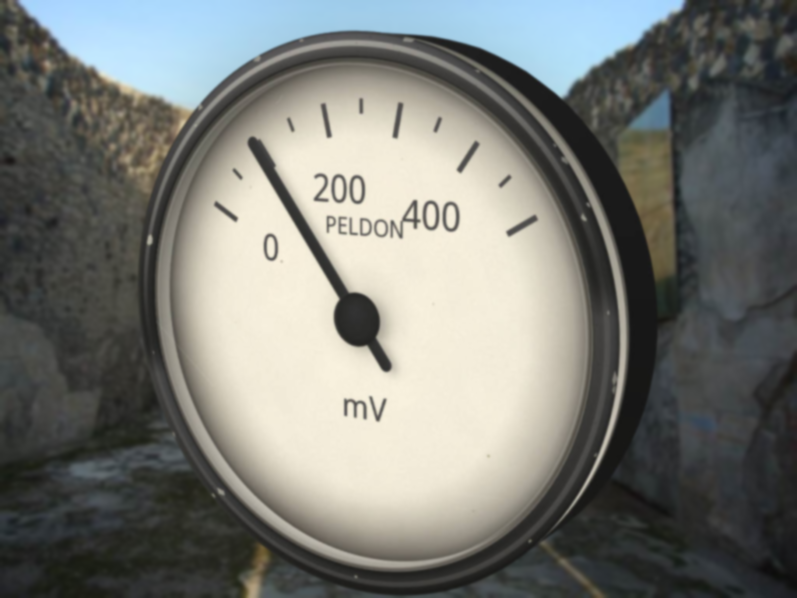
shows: 100 mV
